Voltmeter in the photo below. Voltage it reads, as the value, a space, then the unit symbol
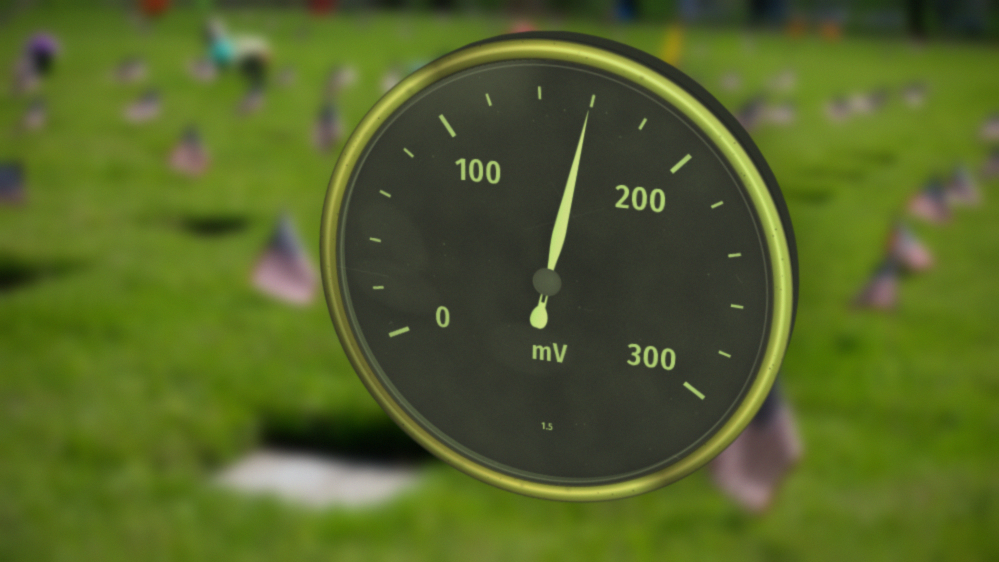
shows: 160 mV
